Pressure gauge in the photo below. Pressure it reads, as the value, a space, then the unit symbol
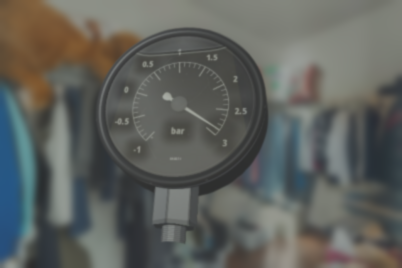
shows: 2.9 bar
